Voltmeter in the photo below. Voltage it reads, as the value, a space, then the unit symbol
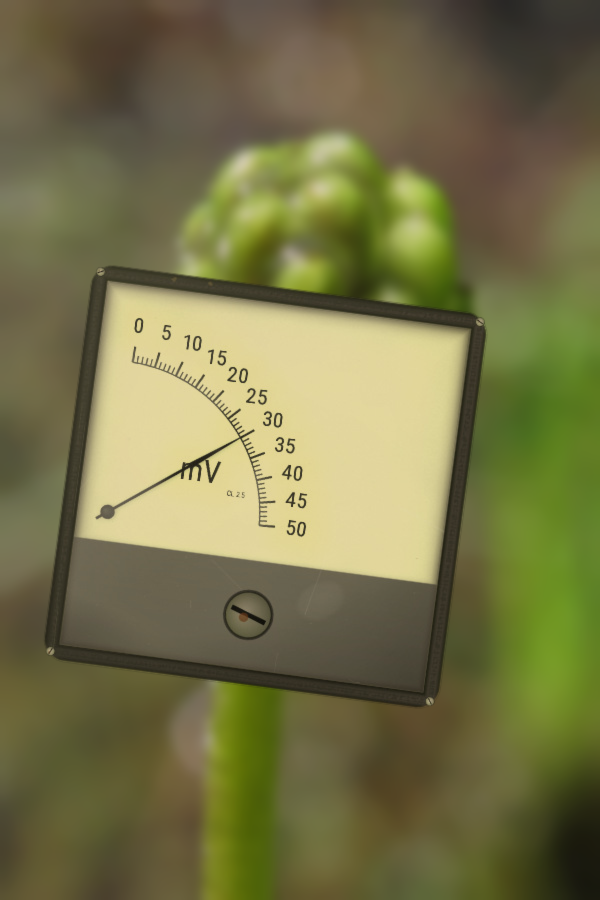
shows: 30 mV
